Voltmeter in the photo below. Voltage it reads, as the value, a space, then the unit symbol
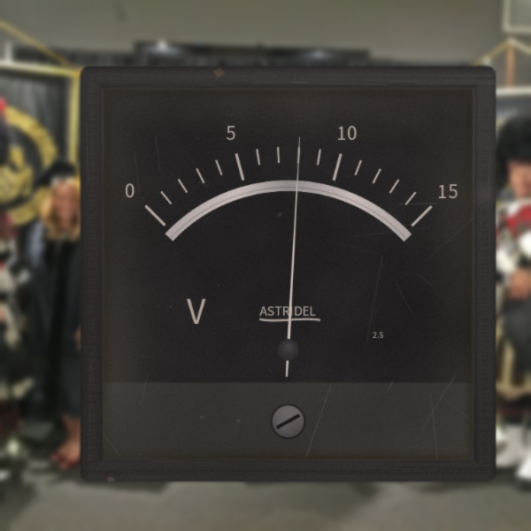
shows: 8 V
